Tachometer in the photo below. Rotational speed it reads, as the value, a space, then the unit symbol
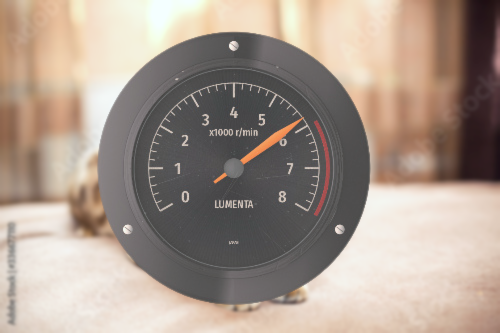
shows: 5800 rpm
